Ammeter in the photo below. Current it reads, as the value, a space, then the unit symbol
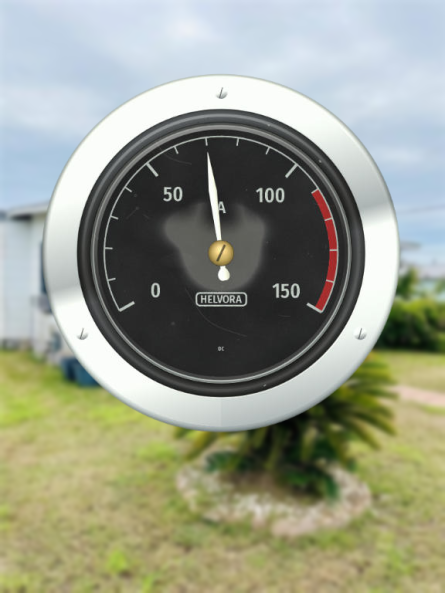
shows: 70 A
